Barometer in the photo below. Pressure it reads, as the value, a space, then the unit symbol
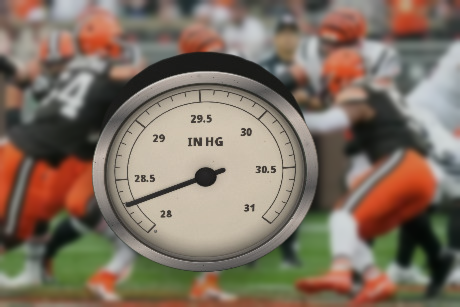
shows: 28.3 inHg
